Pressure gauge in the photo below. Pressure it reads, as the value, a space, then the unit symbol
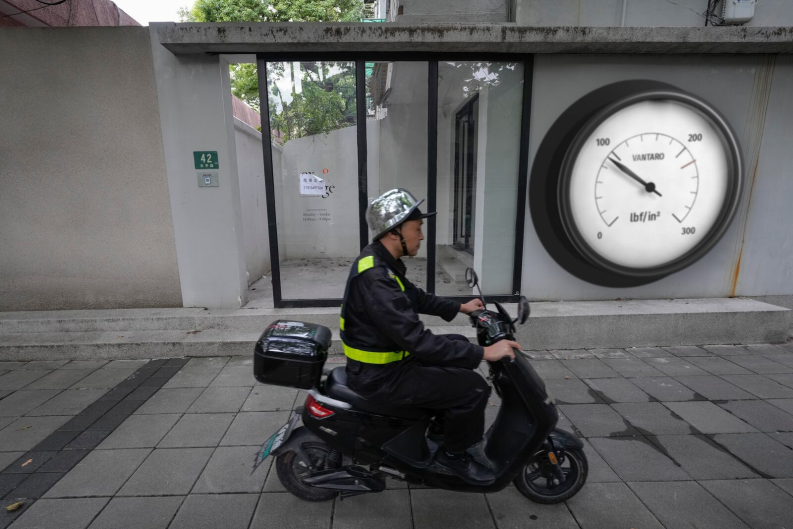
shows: 90 psi
